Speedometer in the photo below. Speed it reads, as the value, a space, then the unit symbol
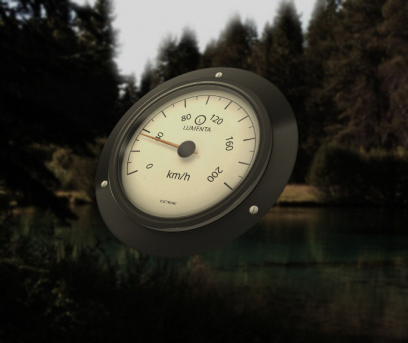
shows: 35 km/h
